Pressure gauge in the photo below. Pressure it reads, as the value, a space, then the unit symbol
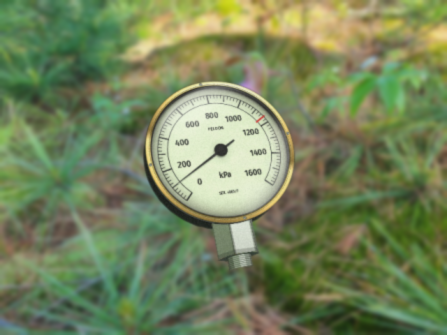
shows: 100 kPa
